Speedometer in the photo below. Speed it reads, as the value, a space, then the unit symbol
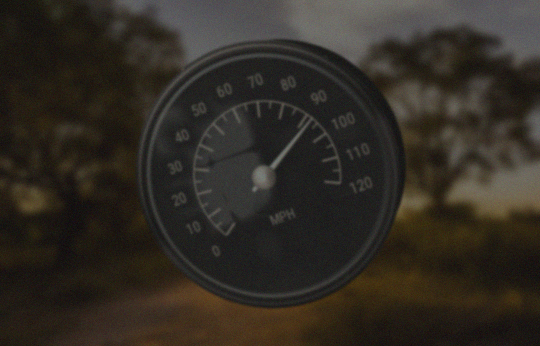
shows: 92.5 mph
